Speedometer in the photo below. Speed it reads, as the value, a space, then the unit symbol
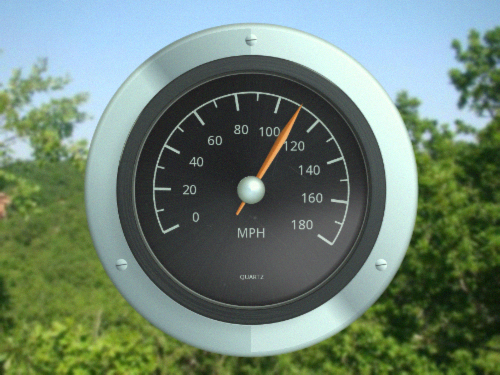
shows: 110 mph
